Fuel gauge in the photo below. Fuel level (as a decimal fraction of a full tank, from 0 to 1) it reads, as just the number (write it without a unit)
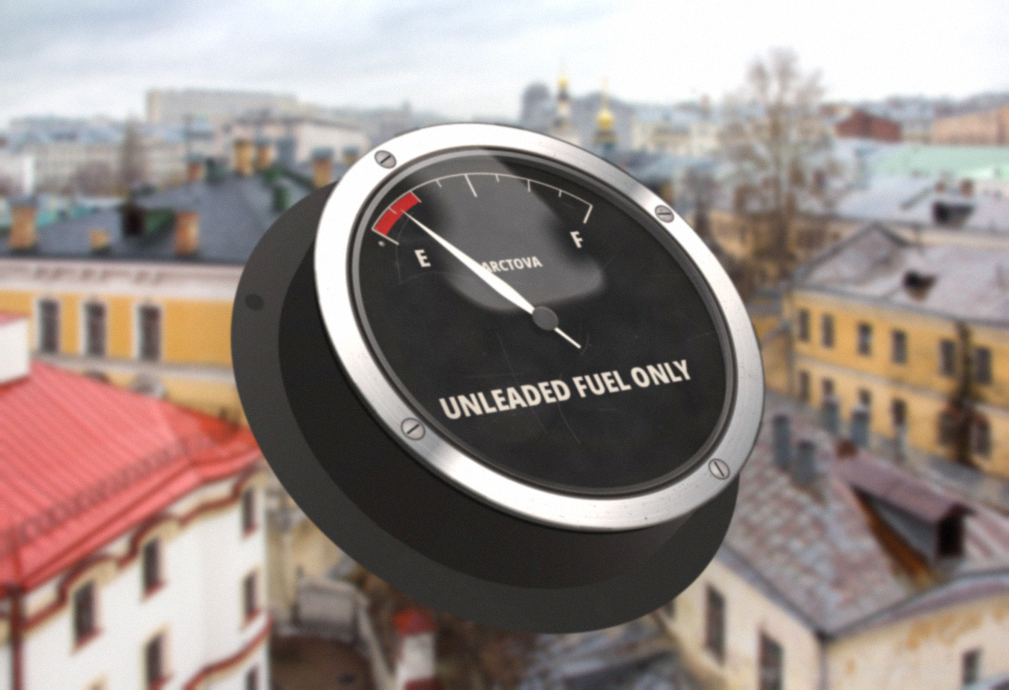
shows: 0.125
